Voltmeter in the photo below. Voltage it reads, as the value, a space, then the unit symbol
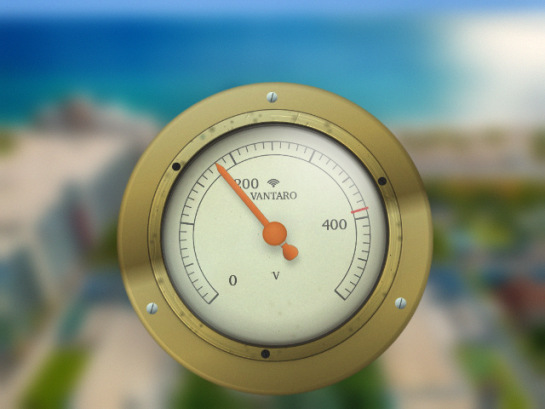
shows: 180 V
